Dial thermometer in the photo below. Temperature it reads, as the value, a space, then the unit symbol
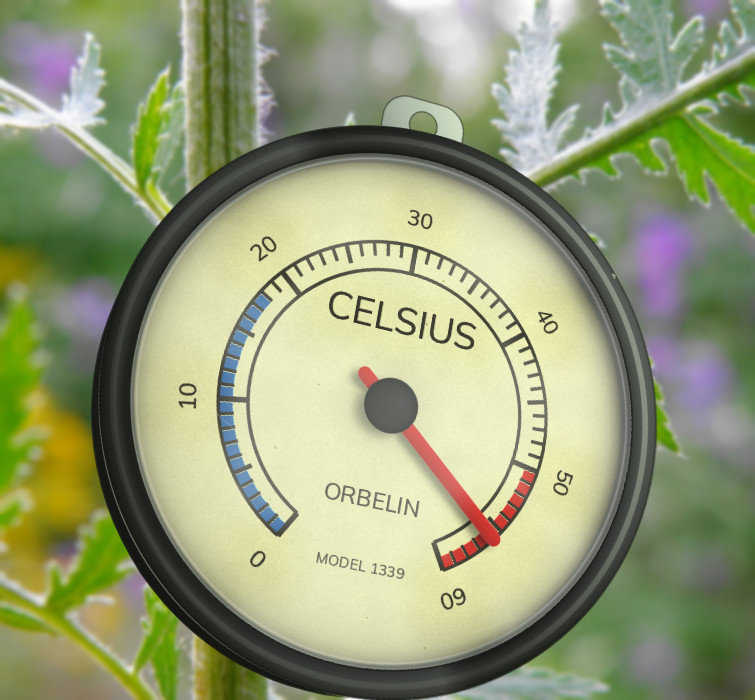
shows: 56 °C
